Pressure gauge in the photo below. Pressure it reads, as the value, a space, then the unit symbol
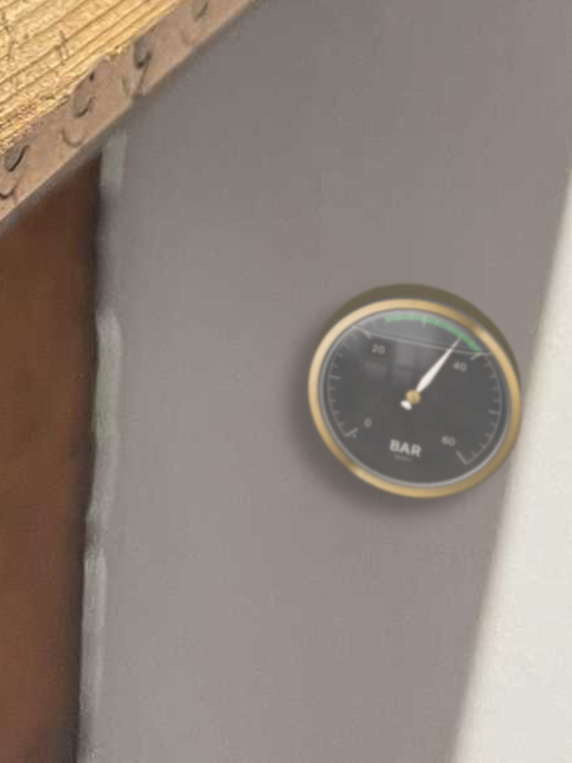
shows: 36 bar
